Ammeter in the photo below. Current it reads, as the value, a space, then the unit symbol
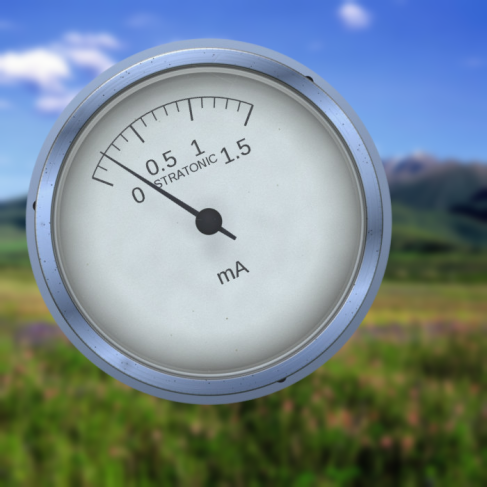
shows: 0.2 mA
